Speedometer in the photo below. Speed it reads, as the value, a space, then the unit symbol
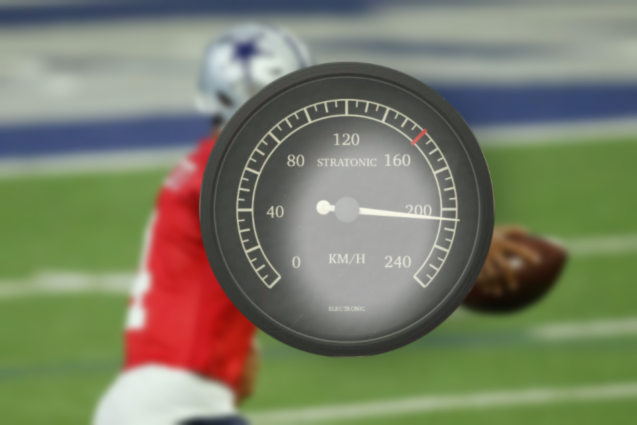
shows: 205 km/h
